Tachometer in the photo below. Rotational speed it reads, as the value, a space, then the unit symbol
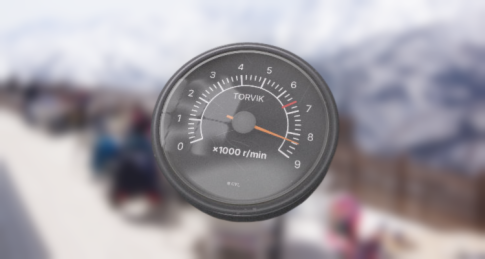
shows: 8400 rpm
